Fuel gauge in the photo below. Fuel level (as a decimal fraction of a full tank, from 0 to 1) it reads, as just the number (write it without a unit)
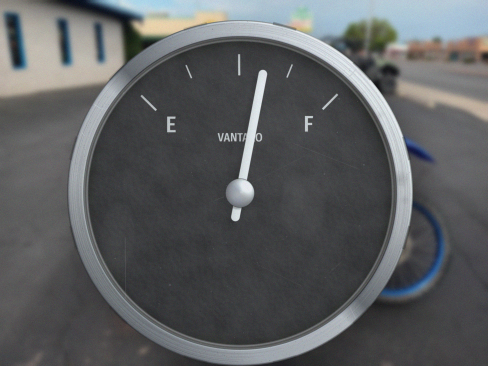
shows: 0.625
